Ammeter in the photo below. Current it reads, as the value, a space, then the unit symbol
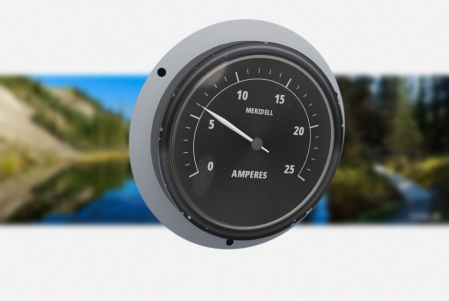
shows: 6 A
